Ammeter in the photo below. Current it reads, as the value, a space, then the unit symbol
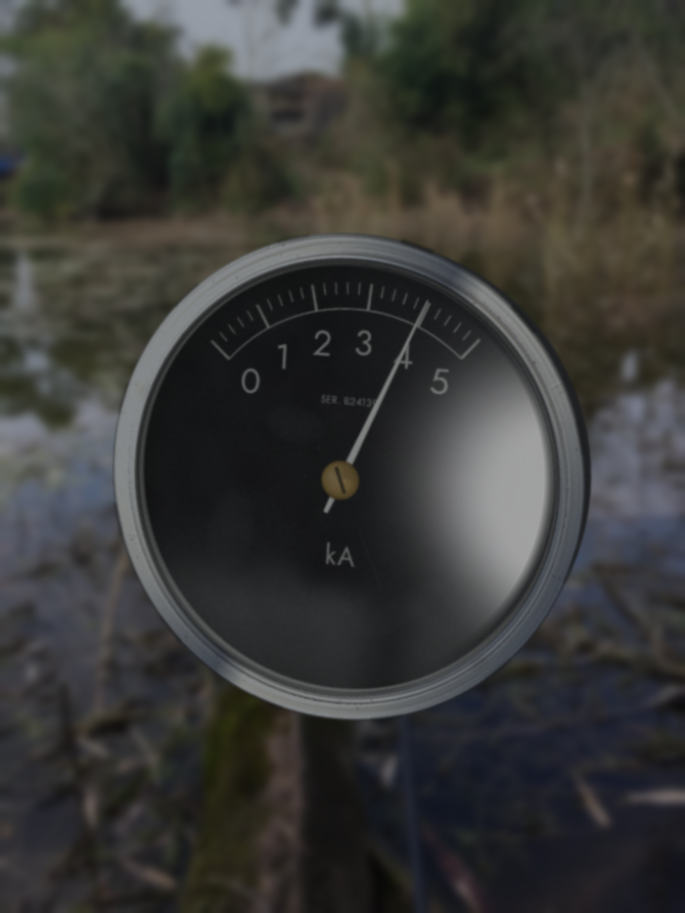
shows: 4 kA
